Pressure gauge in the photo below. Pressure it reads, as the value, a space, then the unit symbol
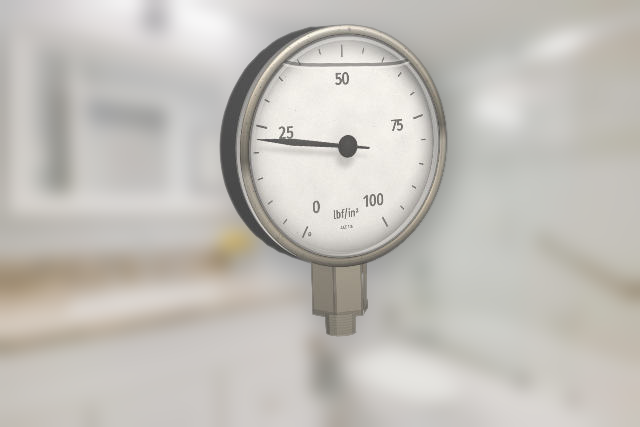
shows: 22.5 psi
